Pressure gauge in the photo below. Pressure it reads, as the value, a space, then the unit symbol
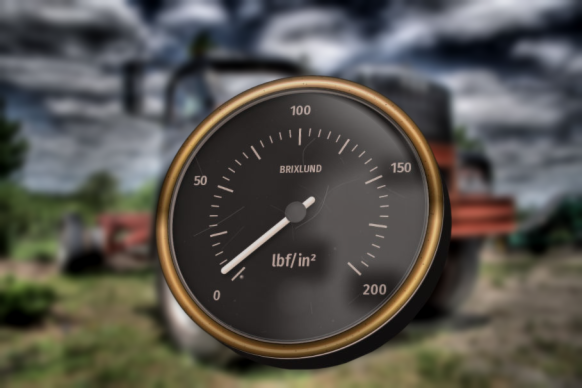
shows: 5 psi
